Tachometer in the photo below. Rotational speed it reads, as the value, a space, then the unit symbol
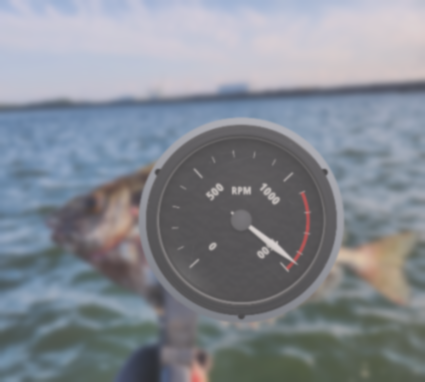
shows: 1450 rpm
